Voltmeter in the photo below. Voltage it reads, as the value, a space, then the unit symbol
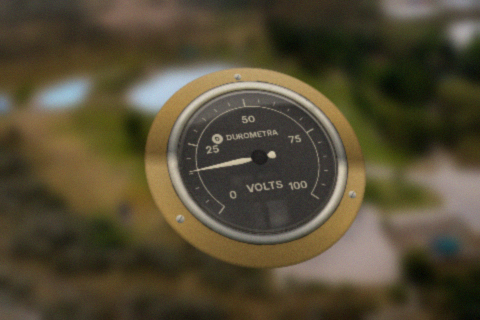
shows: 15 V
